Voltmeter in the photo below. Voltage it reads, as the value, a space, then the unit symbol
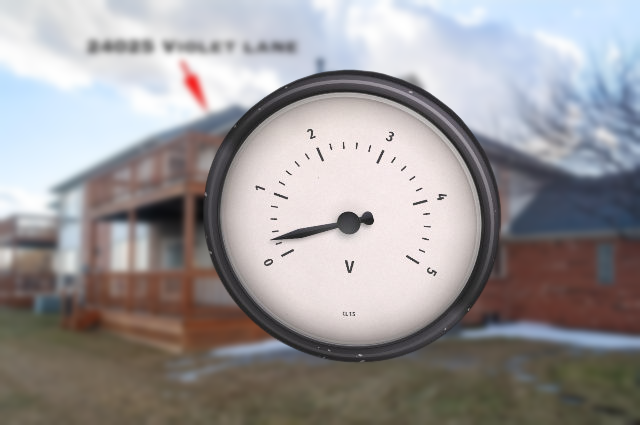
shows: 0.3 V
